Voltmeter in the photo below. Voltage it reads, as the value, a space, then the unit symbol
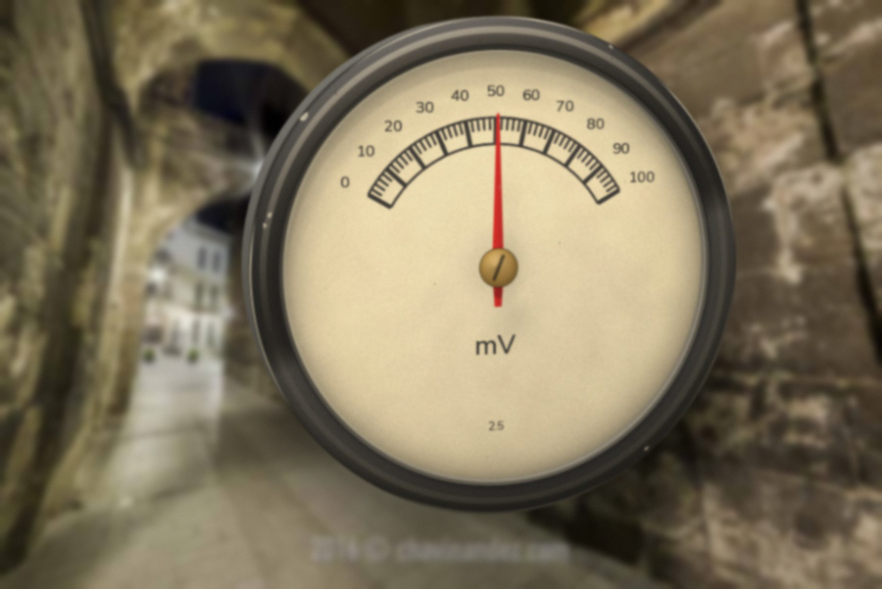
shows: 50 mV
